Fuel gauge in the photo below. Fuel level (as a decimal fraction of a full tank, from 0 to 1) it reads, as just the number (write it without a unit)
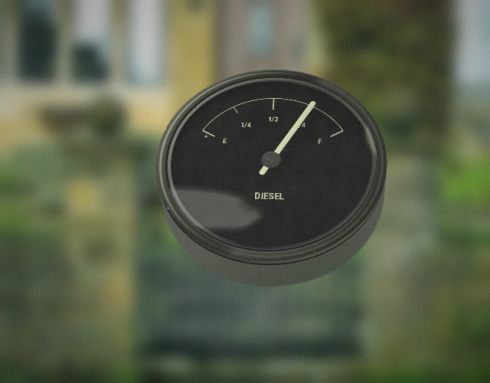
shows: 0.75
